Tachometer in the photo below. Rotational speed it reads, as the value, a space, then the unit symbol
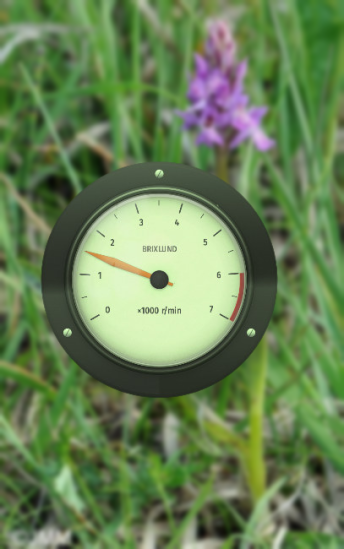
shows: 1500 rpm
